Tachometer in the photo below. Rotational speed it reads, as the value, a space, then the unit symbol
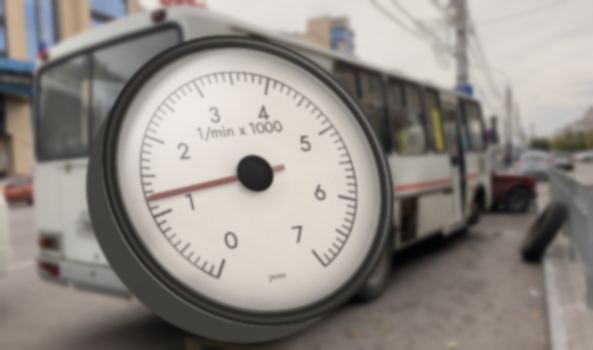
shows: 1200 rpm
